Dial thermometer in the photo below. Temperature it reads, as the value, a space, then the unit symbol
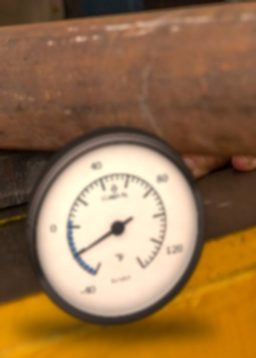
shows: -20 °F
